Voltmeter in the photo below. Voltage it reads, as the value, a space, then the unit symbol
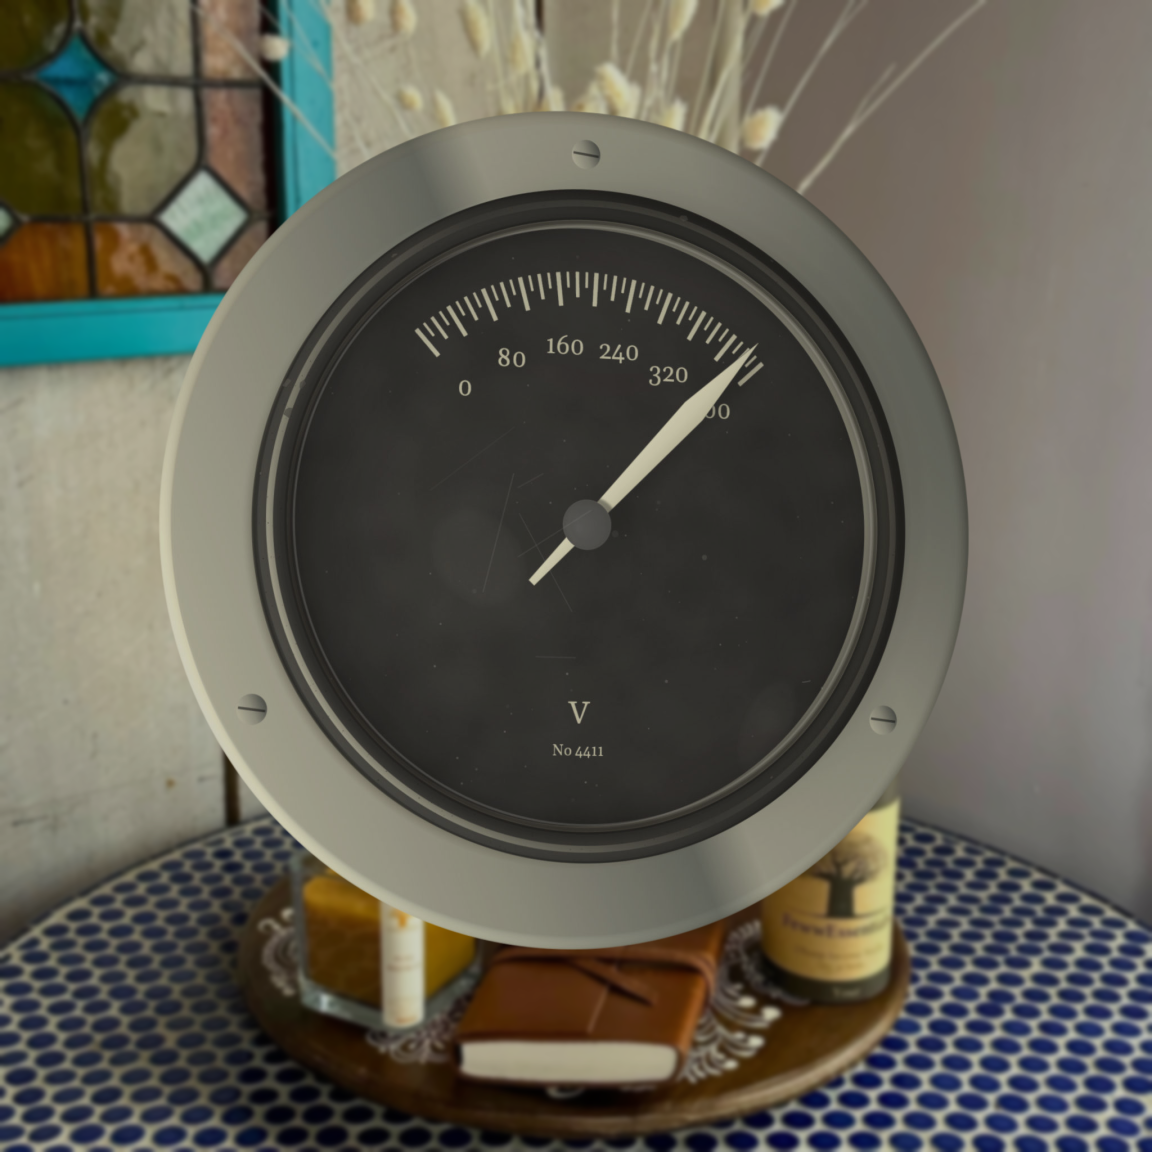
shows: 380 V
